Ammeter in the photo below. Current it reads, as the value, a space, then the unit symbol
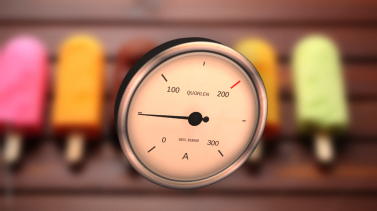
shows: 50 A
